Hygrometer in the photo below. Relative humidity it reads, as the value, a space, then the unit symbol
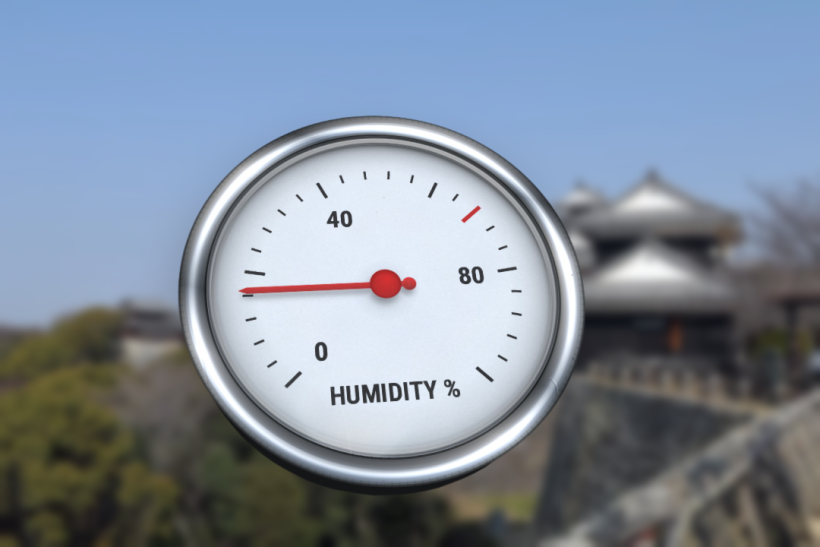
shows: 16 %
